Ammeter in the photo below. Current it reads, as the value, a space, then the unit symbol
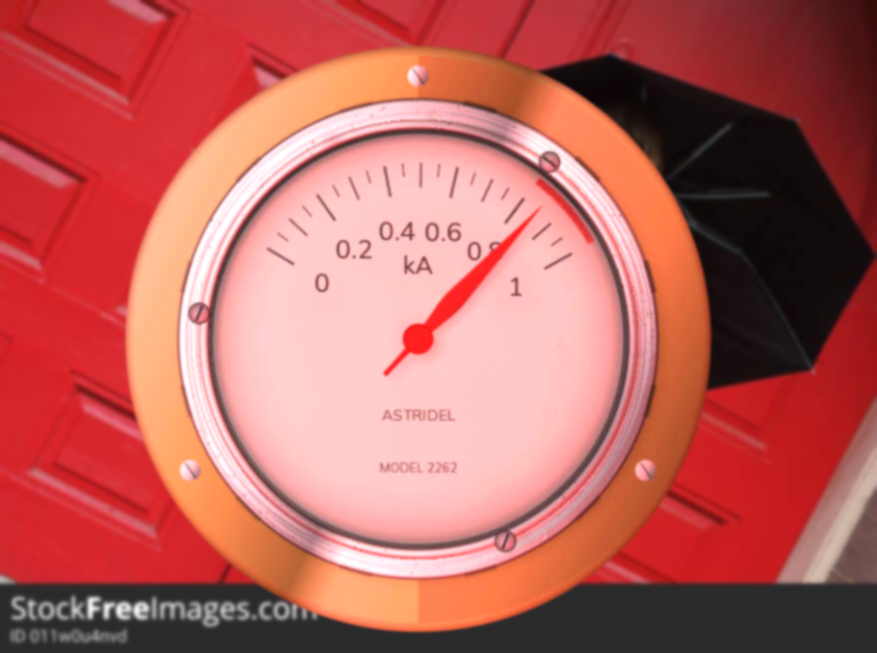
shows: 0.85 kA
